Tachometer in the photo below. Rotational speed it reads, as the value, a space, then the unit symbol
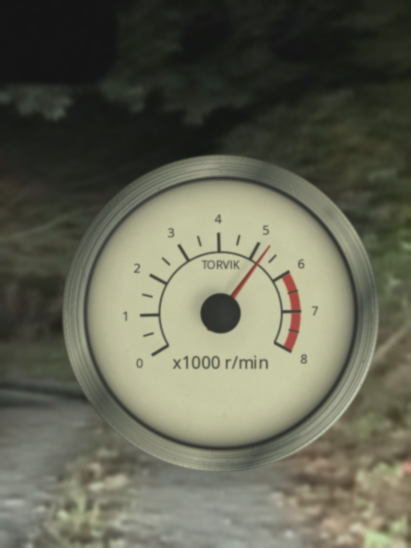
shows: 5250 rpm
